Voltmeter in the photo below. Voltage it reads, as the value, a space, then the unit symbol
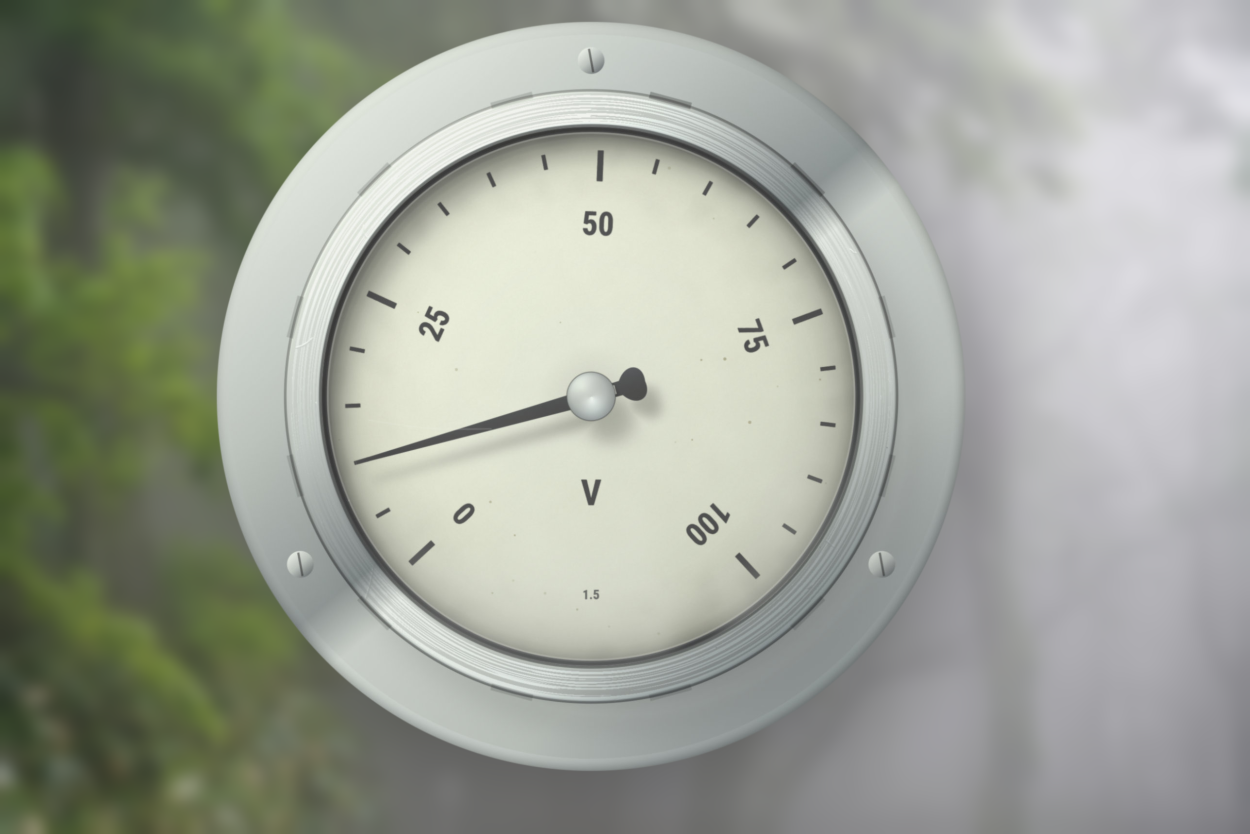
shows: 10 V
